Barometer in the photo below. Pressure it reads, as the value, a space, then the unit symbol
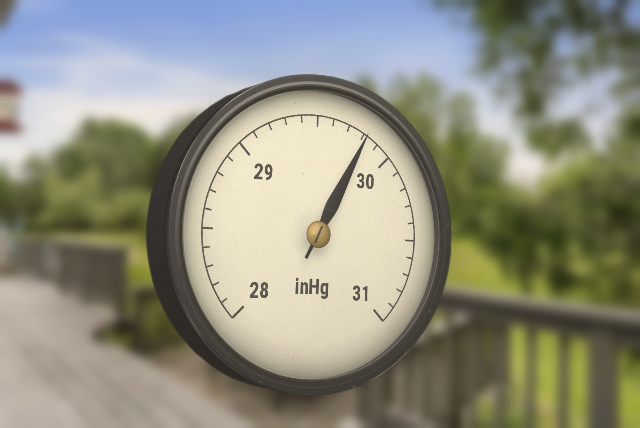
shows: 29.8 inHg
